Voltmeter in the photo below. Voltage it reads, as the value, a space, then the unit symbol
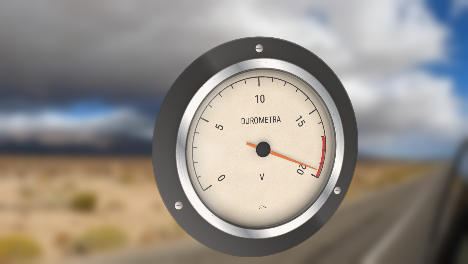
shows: 19.5 V
